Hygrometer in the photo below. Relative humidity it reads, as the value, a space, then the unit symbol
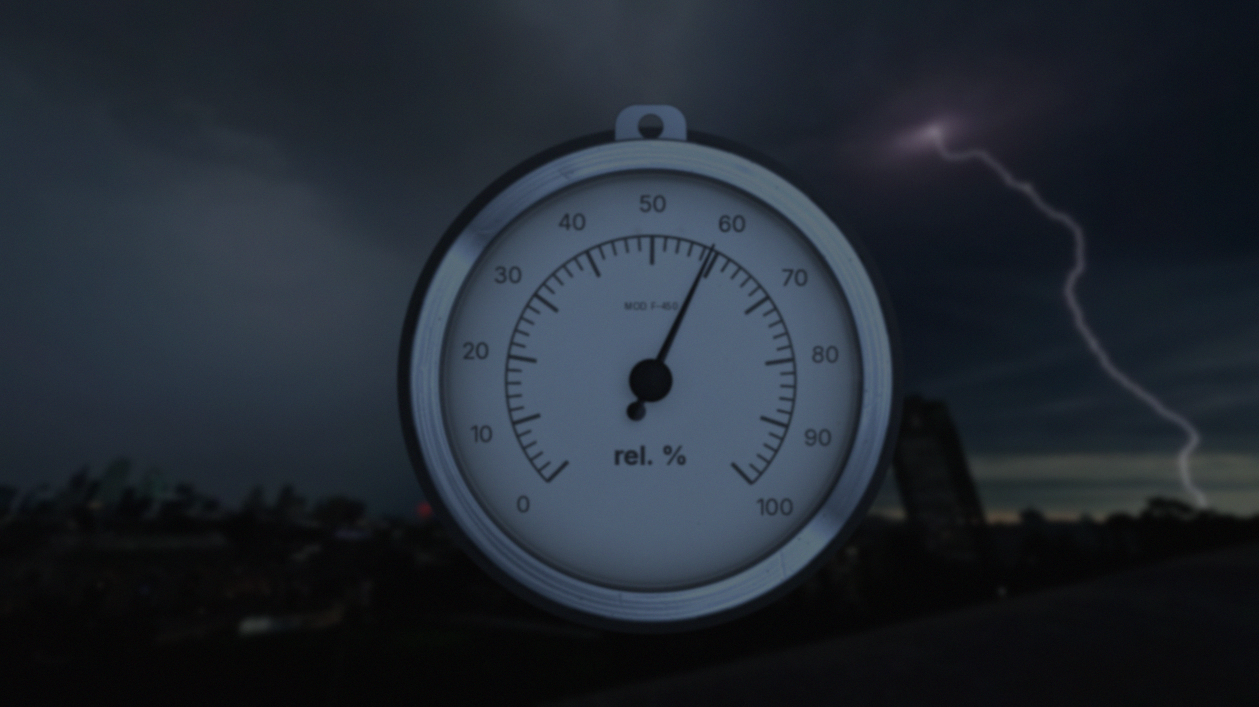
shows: 59 %
